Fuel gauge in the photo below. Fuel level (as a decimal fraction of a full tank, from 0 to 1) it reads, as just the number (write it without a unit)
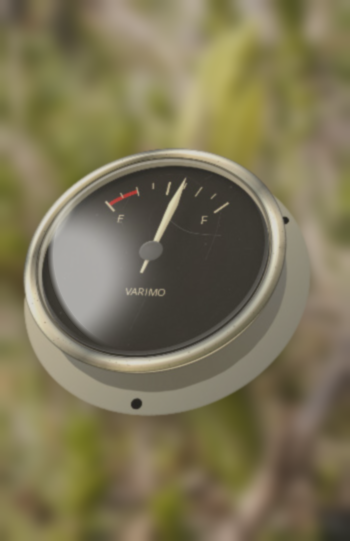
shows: 0.625
